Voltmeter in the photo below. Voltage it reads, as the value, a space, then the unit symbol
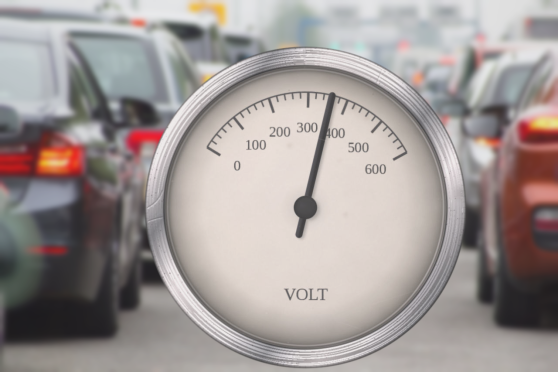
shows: 360 V
